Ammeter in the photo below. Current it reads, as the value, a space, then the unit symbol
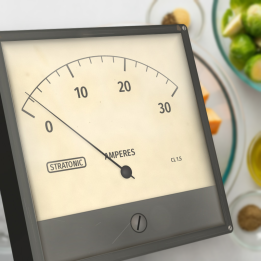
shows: 2 A
